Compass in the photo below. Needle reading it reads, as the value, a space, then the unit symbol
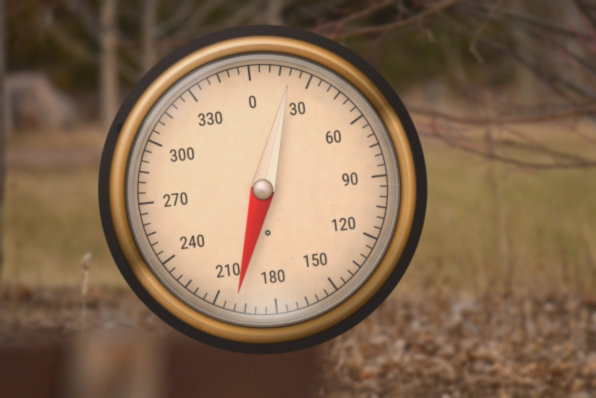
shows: 200 °
